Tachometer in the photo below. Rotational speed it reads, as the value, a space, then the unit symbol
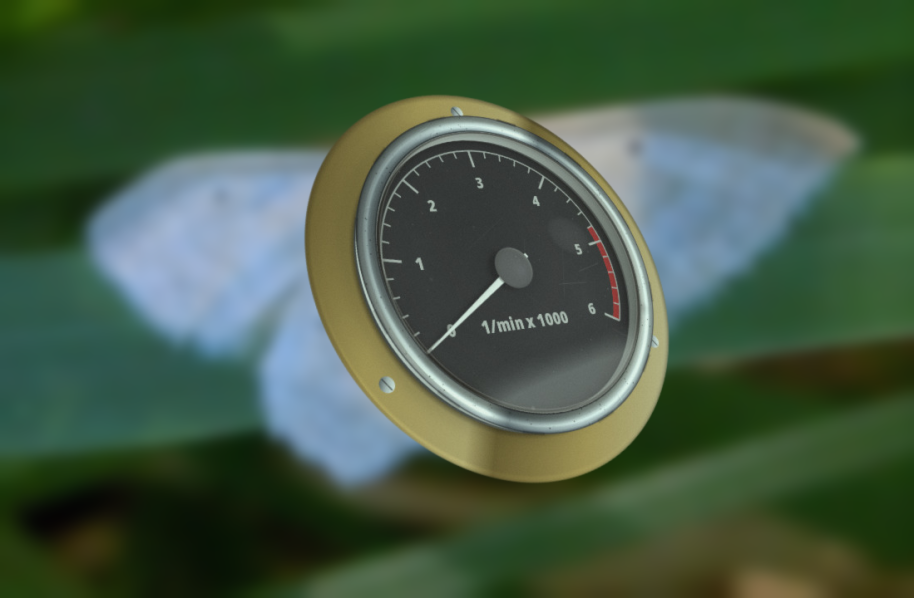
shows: 0 rpm
